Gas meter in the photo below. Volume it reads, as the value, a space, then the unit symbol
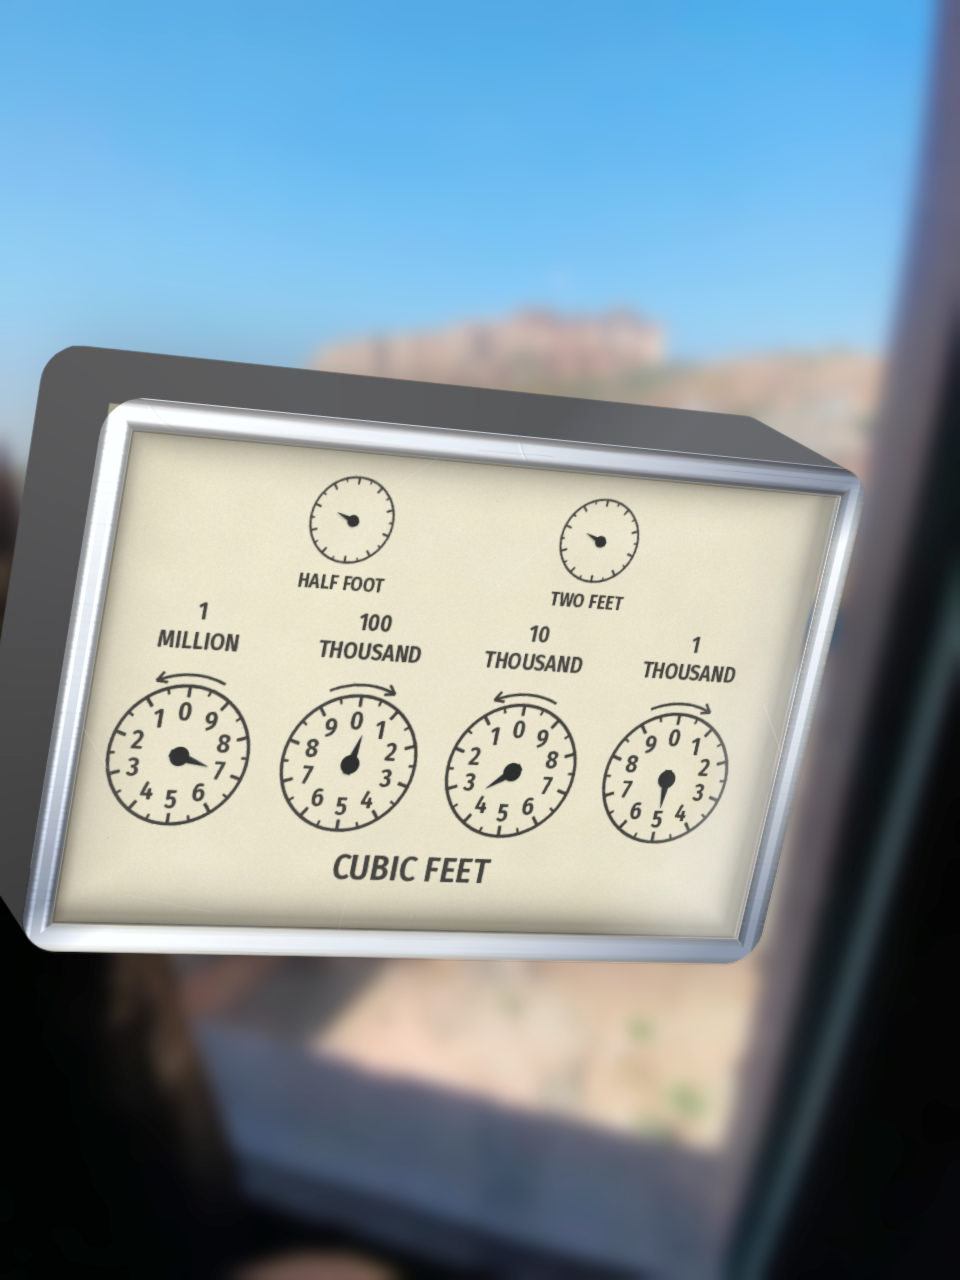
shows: 703500 ft³
